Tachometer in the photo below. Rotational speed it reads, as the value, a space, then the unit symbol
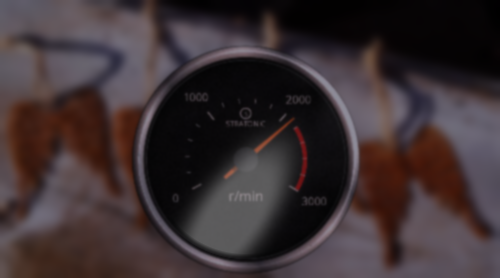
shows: 2100 rpm
